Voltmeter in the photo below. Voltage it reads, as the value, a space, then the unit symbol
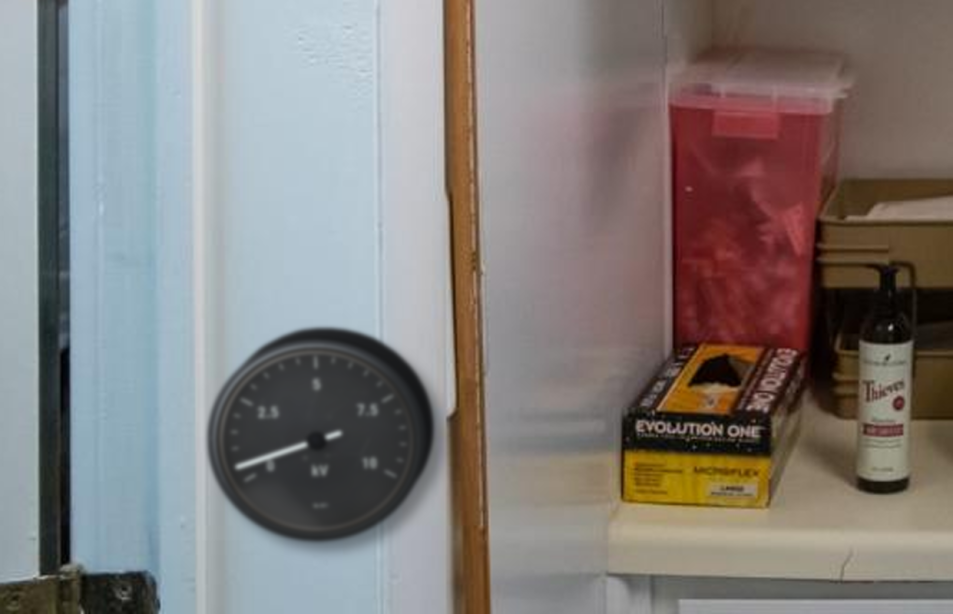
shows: 0.5 kV
